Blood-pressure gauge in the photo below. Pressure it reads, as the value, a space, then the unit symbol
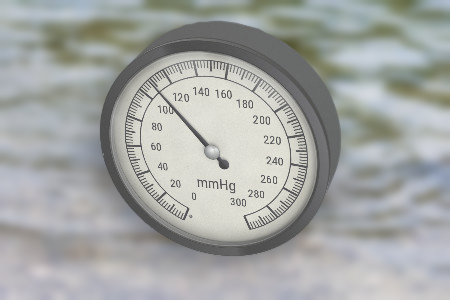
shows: 110 mmHg
